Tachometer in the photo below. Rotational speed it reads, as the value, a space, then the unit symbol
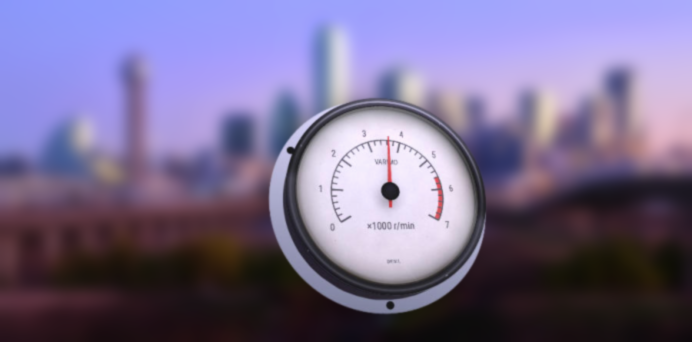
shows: 3600 rpm
